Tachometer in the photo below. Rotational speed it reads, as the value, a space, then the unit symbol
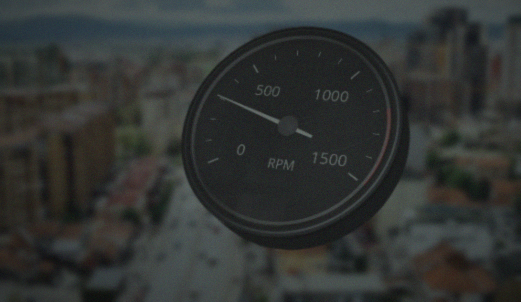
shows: 300 rpm
